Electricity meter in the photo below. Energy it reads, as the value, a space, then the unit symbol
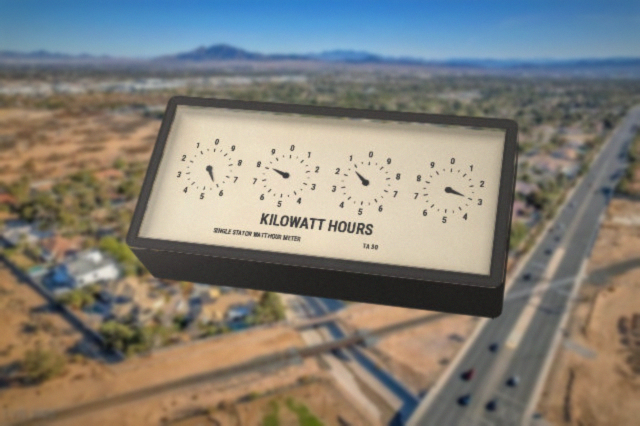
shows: 5813 kWh
